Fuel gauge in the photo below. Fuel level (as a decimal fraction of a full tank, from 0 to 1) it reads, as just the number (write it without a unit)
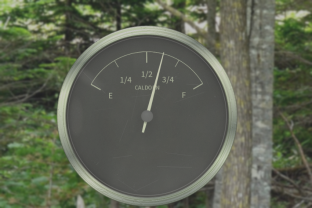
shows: 0.625
